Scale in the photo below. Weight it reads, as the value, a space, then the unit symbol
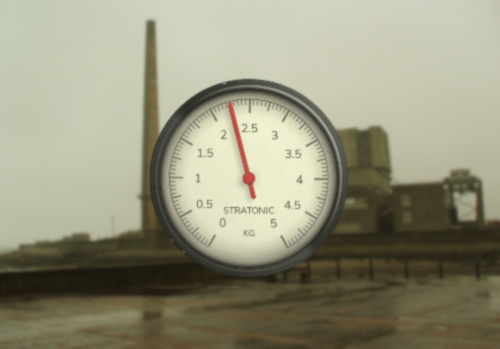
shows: 2.25 kg
